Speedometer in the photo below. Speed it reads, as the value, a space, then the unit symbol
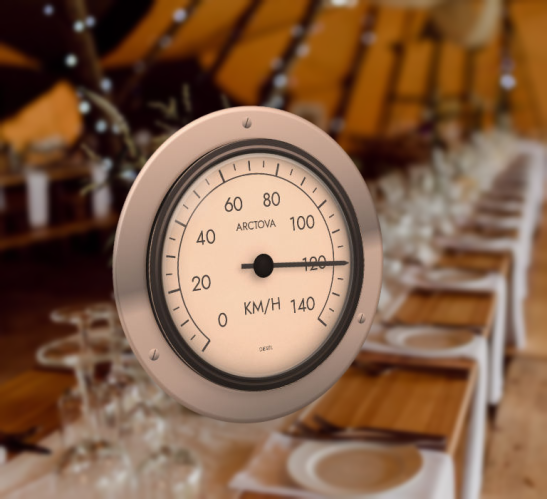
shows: 120 km/h
